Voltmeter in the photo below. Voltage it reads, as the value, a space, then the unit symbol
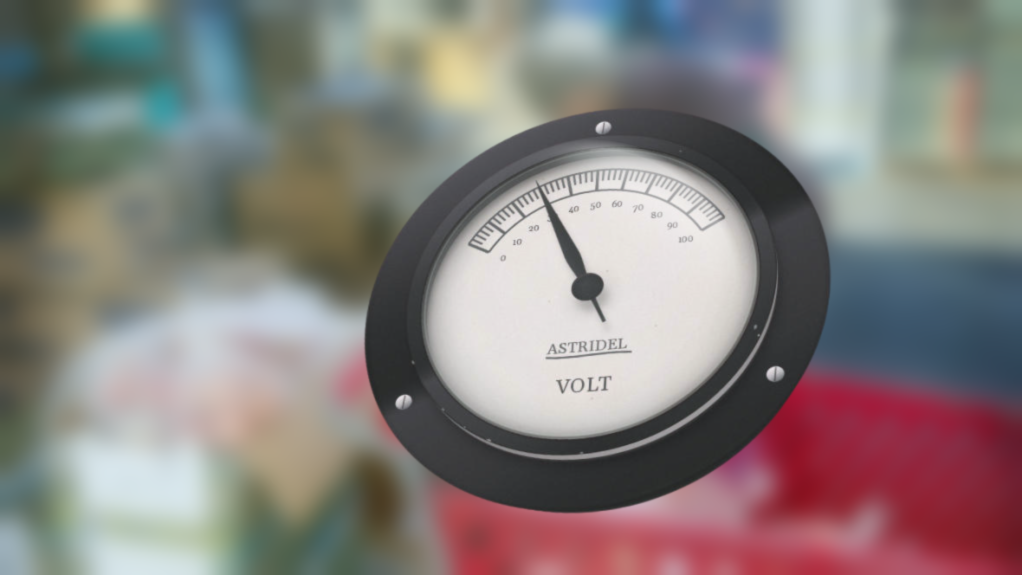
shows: 30 V
